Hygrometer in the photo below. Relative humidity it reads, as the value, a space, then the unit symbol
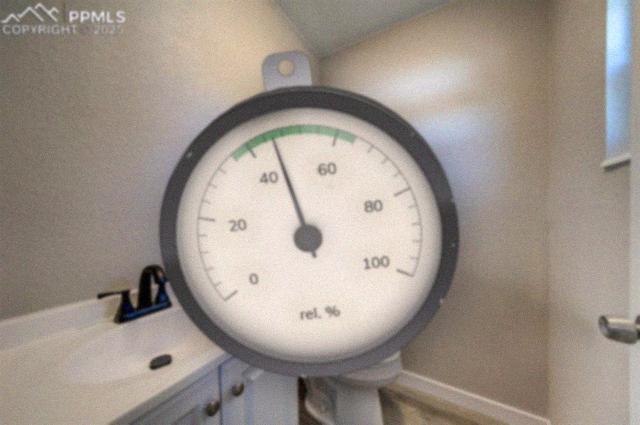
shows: 46 %
